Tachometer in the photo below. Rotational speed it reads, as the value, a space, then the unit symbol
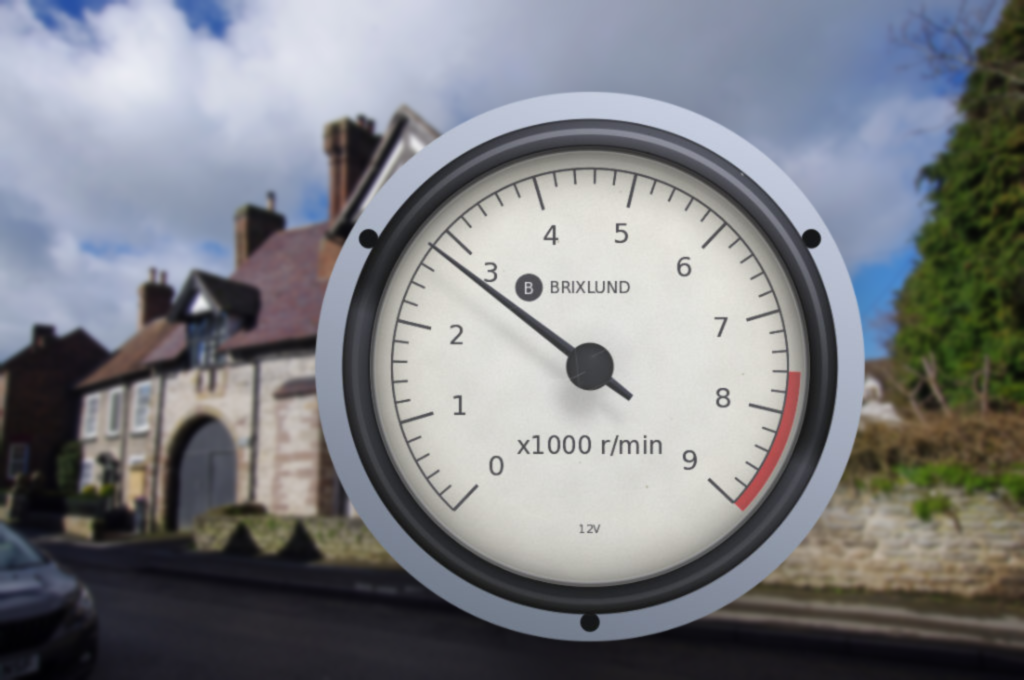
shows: 2800 rpm
